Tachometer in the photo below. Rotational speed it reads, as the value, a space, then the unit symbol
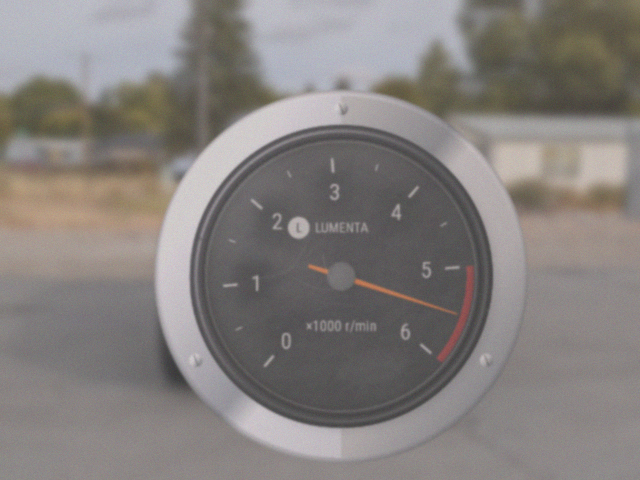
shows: 5500 rpm
